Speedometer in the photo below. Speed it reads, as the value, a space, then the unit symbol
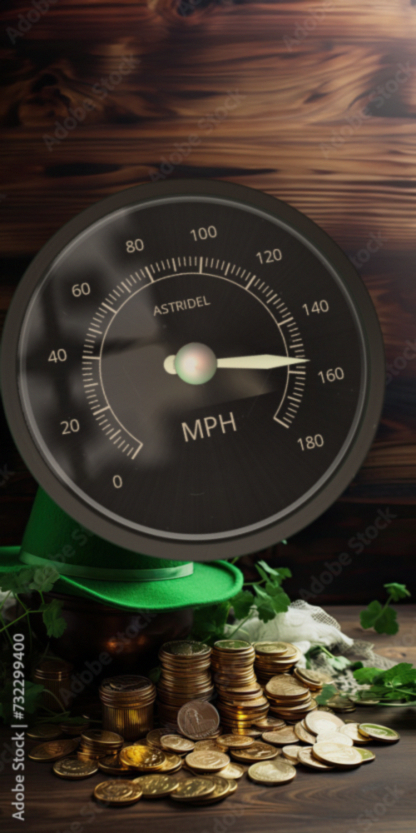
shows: 156 mph
